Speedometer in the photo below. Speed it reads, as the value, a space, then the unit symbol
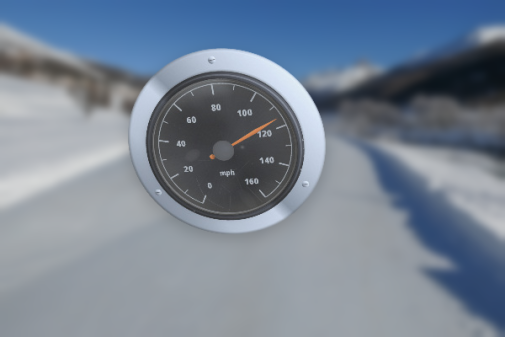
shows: 115 mph
